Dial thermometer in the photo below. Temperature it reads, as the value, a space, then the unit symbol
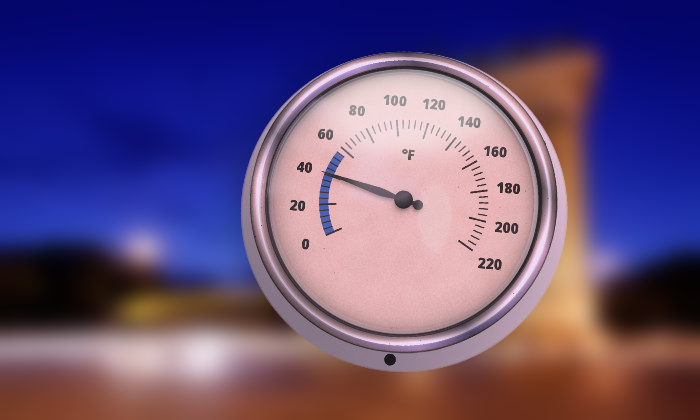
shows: 40 °F
